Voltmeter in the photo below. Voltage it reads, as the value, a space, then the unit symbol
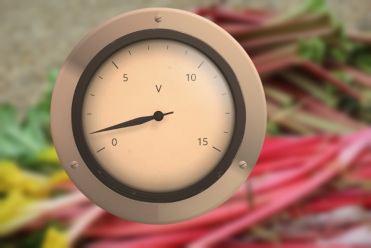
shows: 1 V
